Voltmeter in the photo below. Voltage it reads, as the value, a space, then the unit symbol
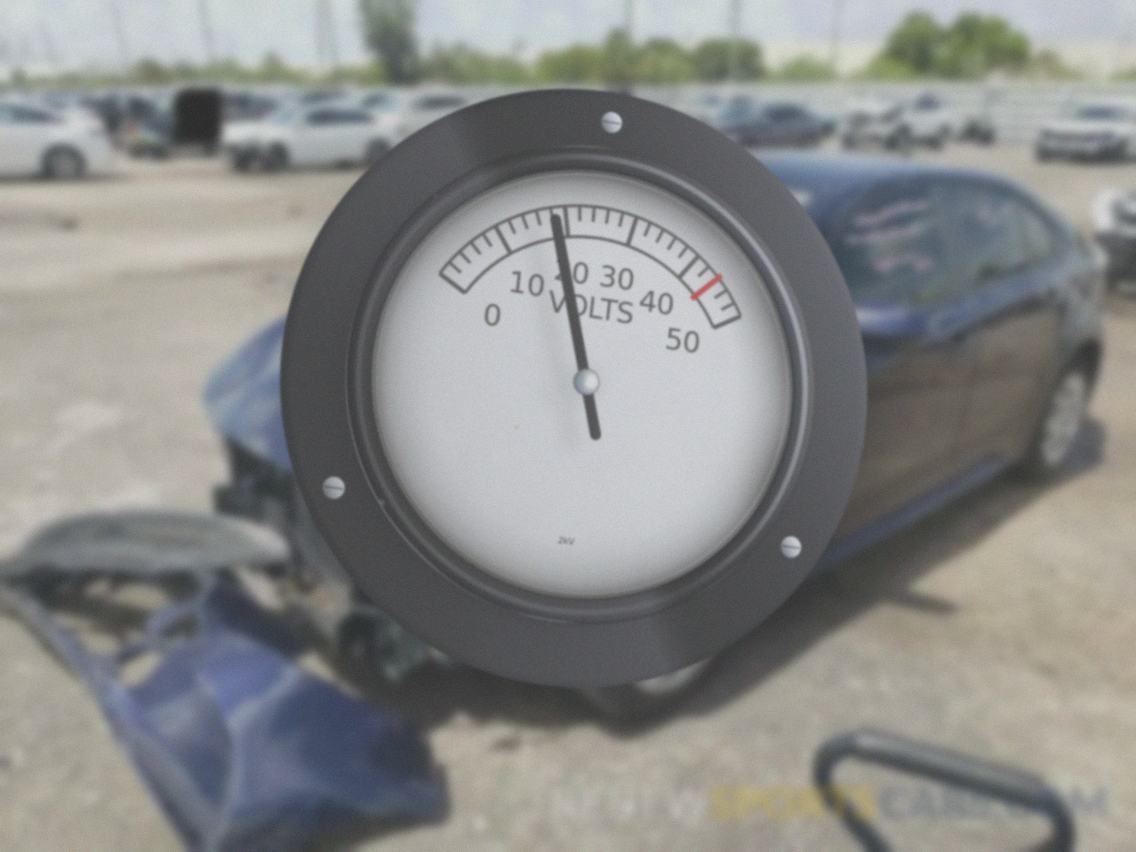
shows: 18 V
